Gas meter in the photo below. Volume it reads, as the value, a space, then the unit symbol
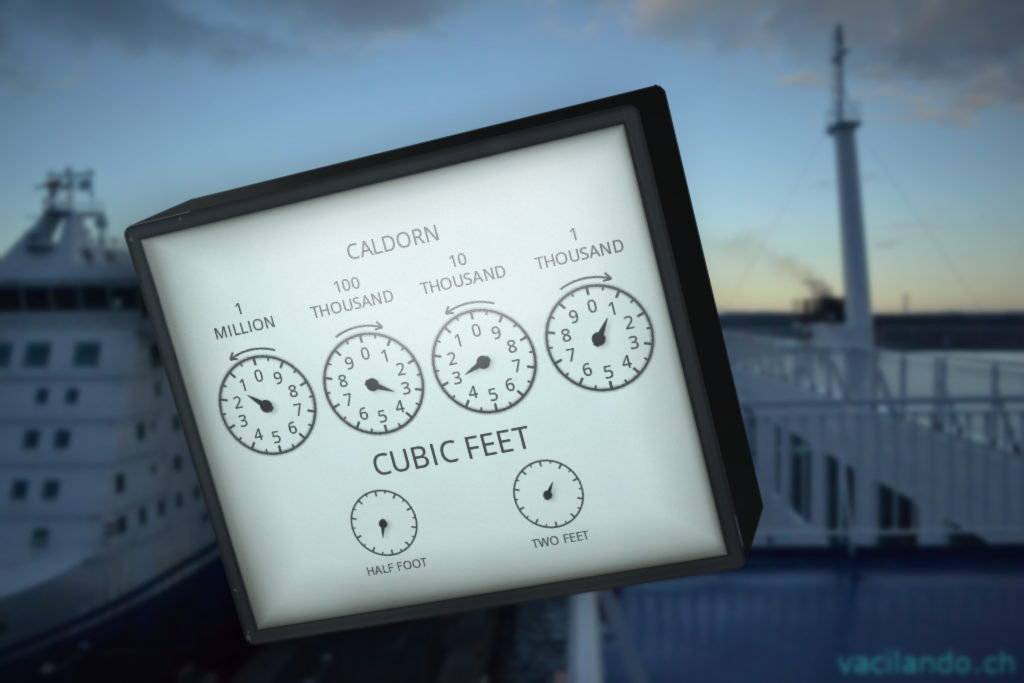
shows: 133100 ft³
